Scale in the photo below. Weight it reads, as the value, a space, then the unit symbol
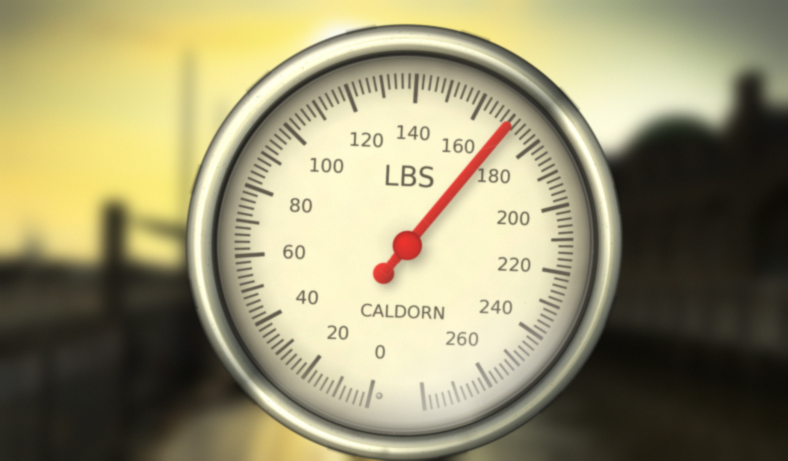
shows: 170 lb
